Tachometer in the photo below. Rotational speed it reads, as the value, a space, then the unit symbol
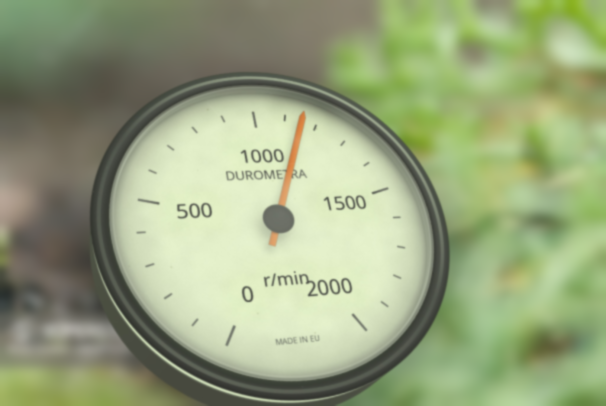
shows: 1150 rpm
